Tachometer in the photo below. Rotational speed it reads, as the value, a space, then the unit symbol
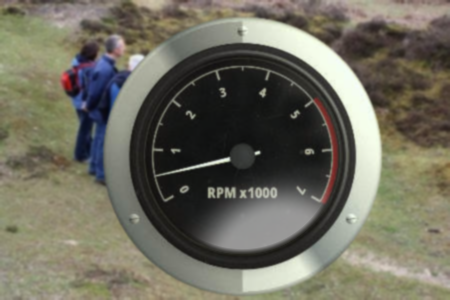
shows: 500 rpm
